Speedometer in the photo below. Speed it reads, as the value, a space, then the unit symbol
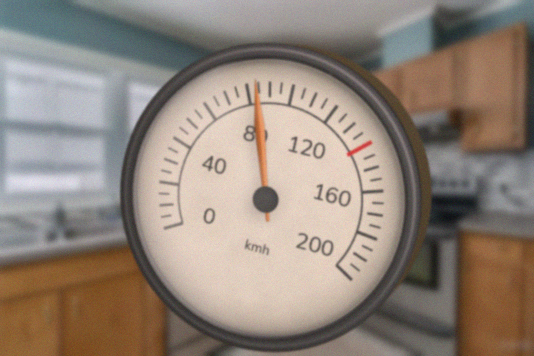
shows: 85 km/h
